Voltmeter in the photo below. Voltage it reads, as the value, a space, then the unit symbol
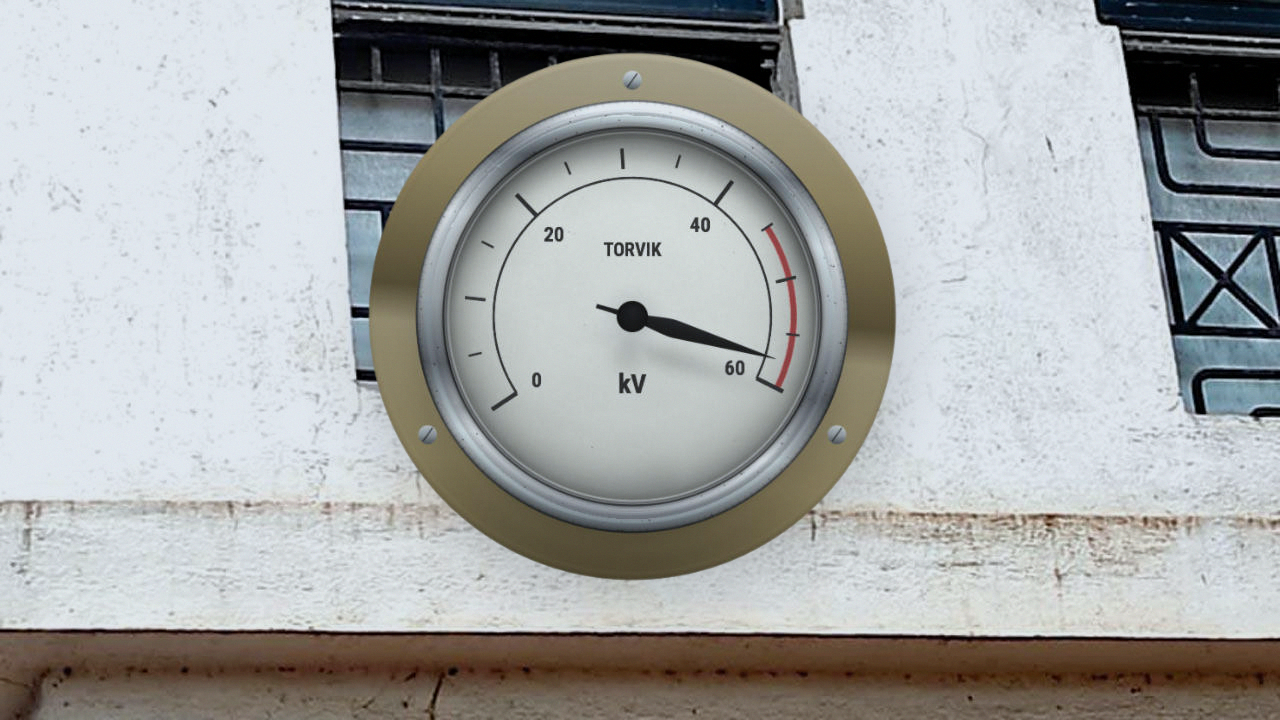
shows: 57.5 kV
